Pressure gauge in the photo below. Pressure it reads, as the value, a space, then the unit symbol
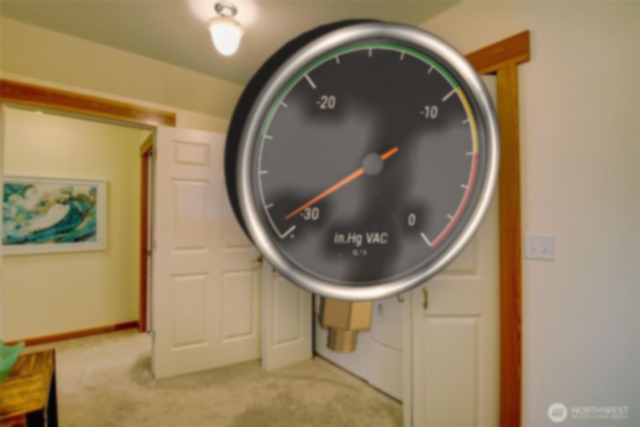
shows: -29 inHg
